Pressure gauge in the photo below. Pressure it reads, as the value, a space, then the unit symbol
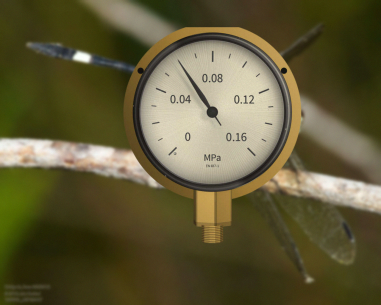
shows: 0.06 MPa
